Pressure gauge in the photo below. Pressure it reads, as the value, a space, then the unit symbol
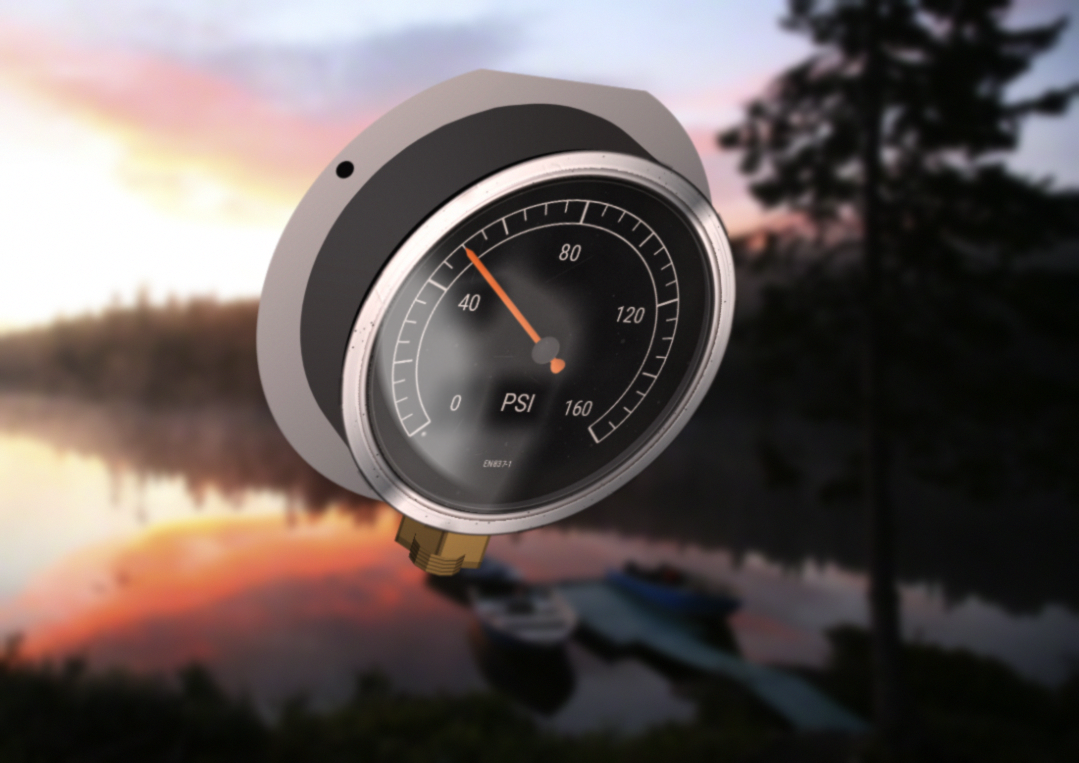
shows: 50 psi
